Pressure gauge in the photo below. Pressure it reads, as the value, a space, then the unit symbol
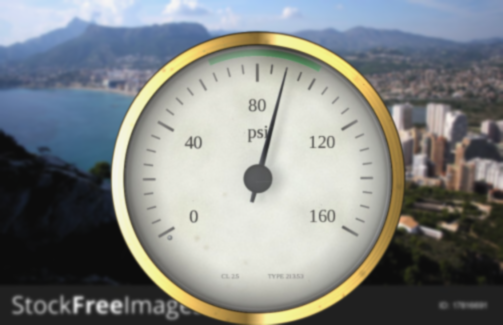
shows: 90 psi
